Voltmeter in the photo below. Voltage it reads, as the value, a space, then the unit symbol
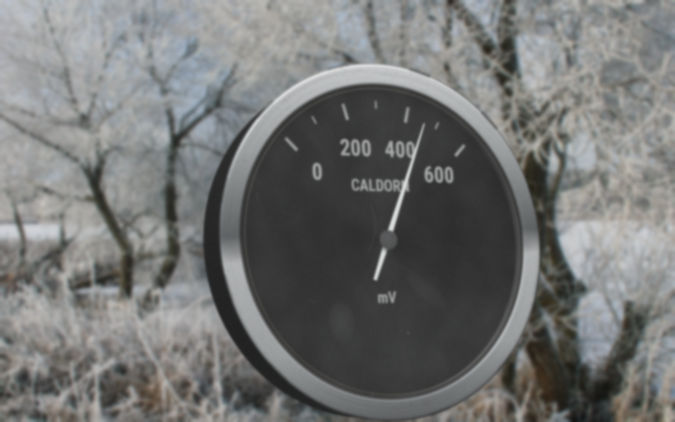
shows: 450 mV
